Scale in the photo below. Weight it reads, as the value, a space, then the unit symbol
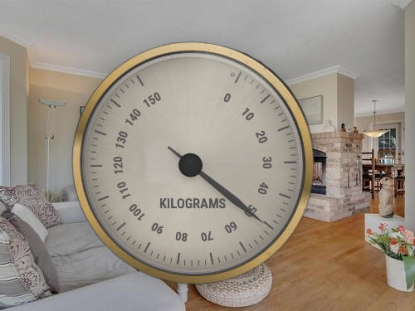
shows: 50 kg
